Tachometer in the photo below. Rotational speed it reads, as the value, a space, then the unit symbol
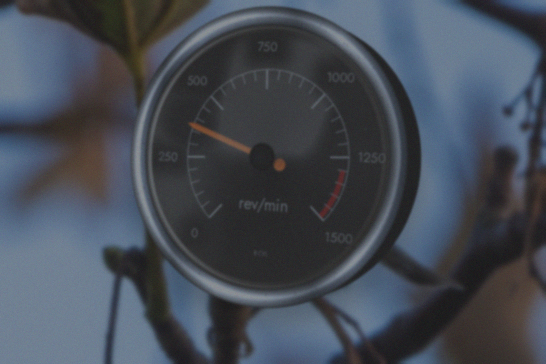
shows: 375 rpm
